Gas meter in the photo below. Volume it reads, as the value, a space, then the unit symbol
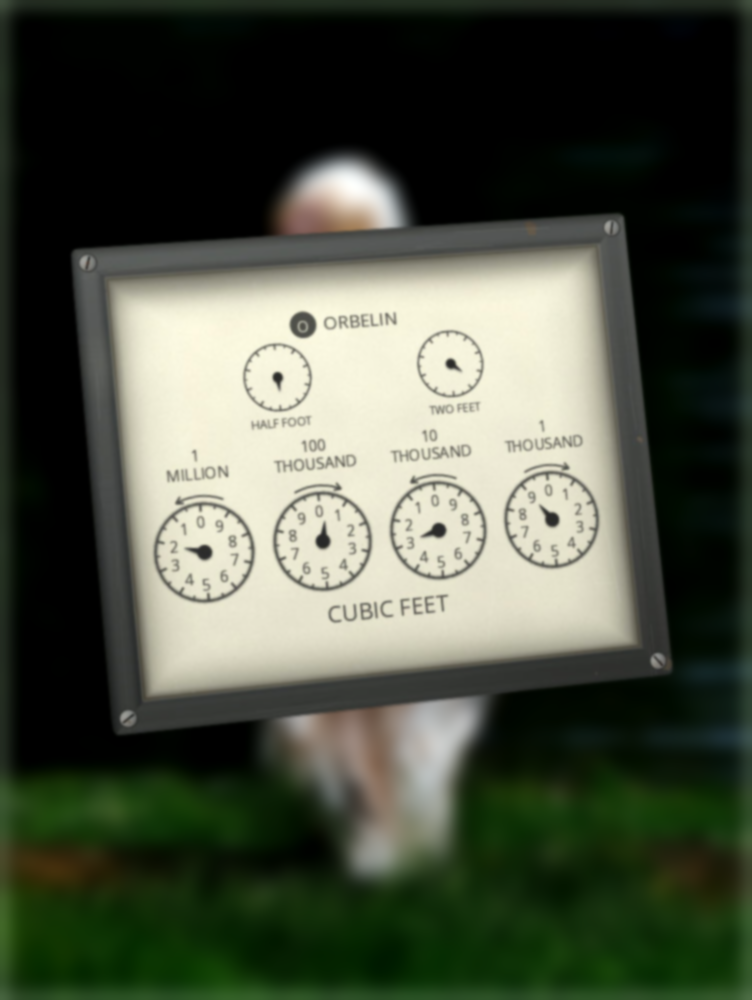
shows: 202900 ft³
